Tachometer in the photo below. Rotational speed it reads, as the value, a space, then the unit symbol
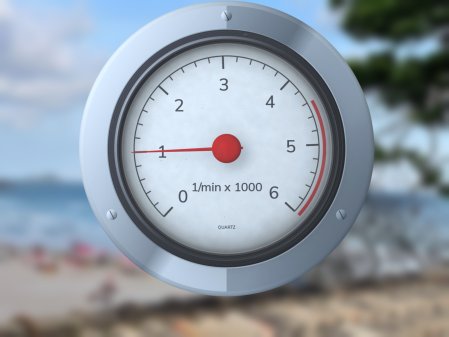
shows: 1000 rpm
